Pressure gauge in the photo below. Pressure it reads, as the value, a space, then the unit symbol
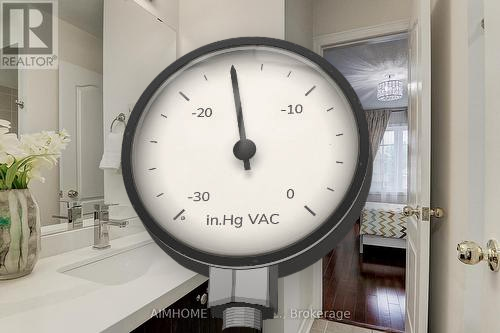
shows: -16 inHg
